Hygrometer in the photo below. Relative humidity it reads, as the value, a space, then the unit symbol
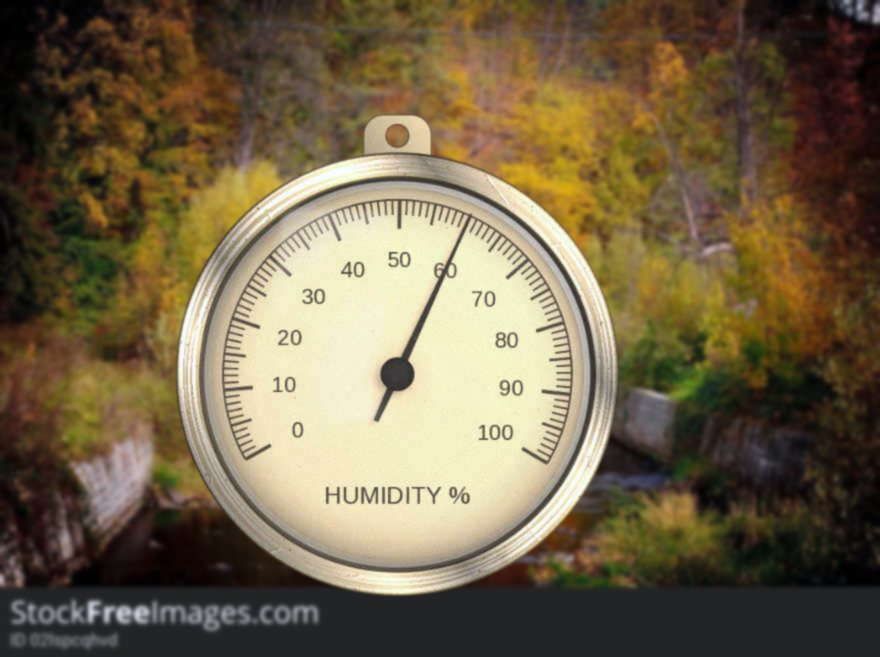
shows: 60 %
